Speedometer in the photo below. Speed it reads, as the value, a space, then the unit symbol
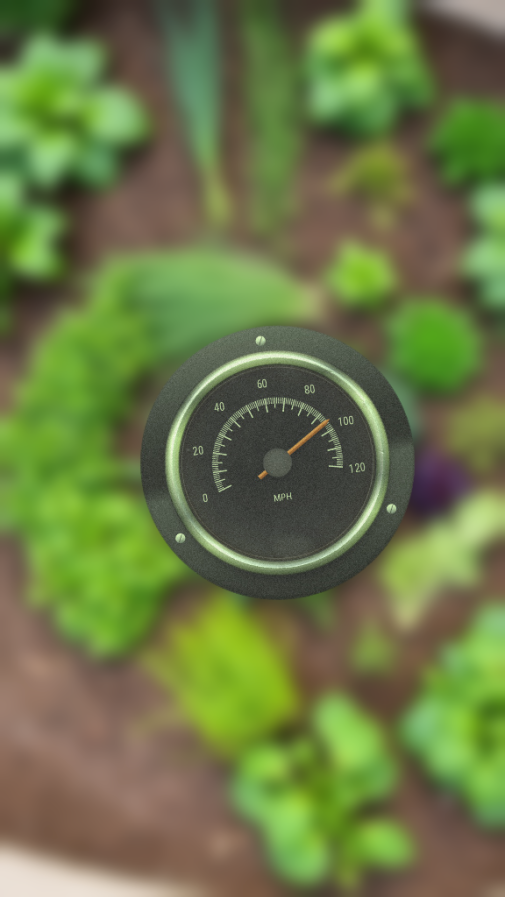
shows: 95 mph
